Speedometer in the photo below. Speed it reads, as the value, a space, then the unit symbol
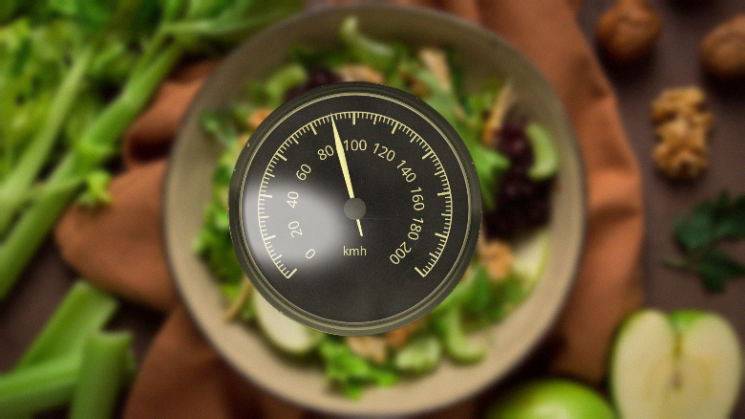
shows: 90 km/h
